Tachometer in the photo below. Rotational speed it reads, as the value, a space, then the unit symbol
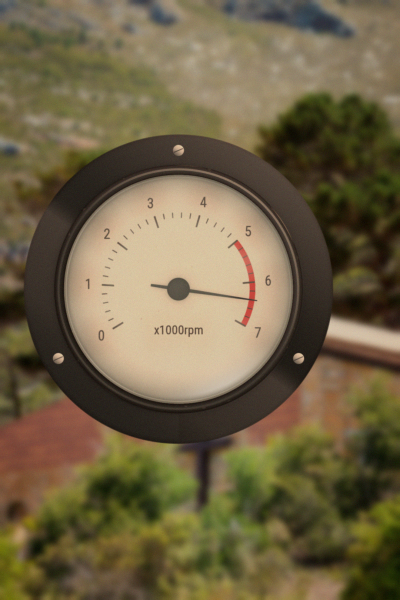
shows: 6400 rpm
